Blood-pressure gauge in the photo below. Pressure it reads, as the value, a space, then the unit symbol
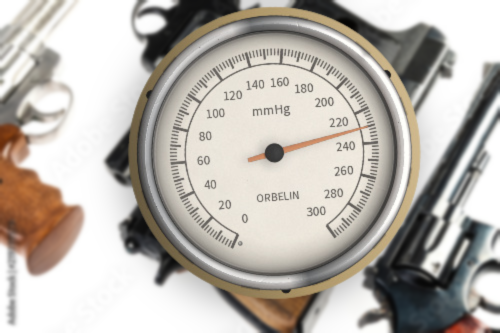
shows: 230 mmHg
